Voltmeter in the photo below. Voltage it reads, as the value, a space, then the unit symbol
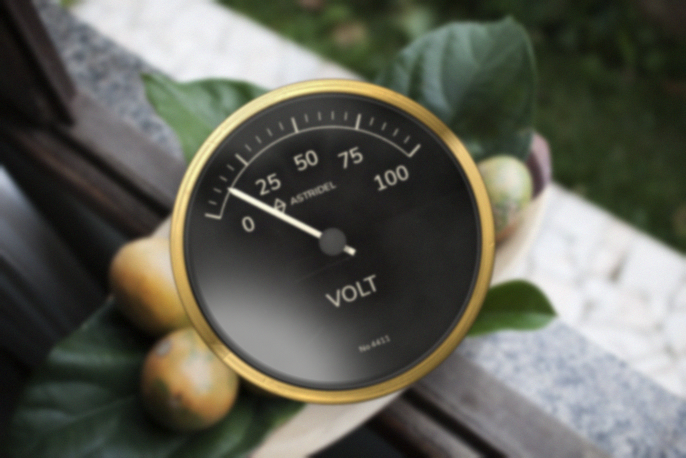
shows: 12.5 V
